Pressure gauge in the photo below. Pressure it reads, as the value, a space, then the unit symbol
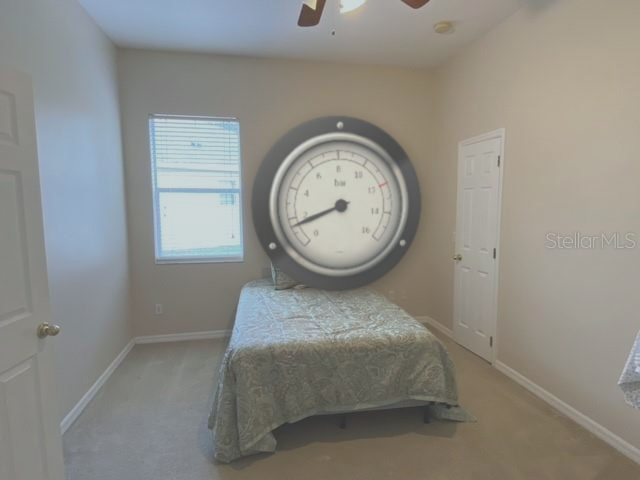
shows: 1.5 bar
